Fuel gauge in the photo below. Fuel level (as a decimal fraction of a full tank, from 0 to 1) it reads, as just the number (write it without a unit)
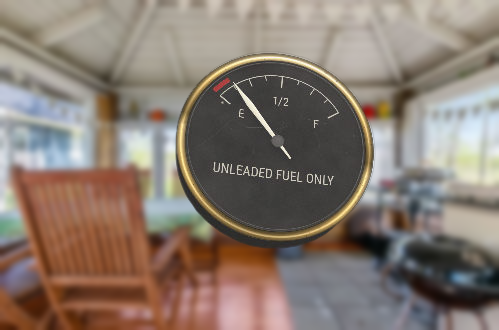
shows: 0.125
